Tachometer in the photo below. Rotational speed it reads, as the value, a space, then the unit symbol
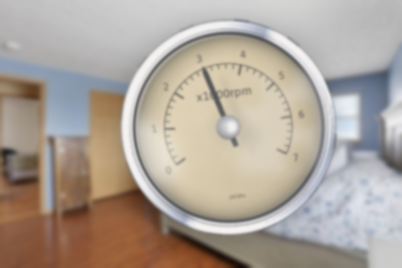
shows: 3000 rpm
